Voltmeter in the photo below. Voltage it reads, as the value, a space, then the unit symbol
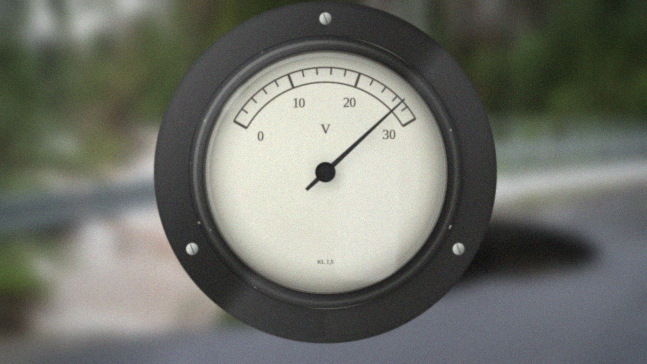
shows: 27 V
